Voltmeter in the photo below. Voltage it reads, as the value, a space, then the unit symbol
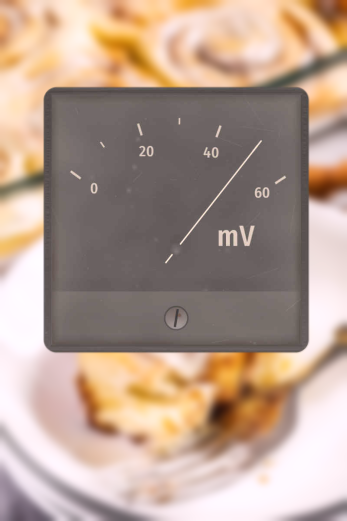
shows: 50 mV
